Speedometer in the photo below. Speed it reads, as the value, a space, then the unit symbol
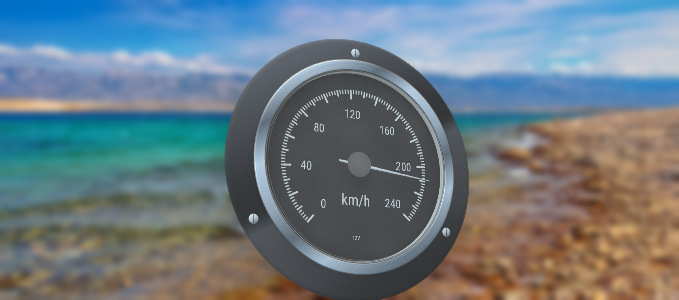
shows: 210 km/h
